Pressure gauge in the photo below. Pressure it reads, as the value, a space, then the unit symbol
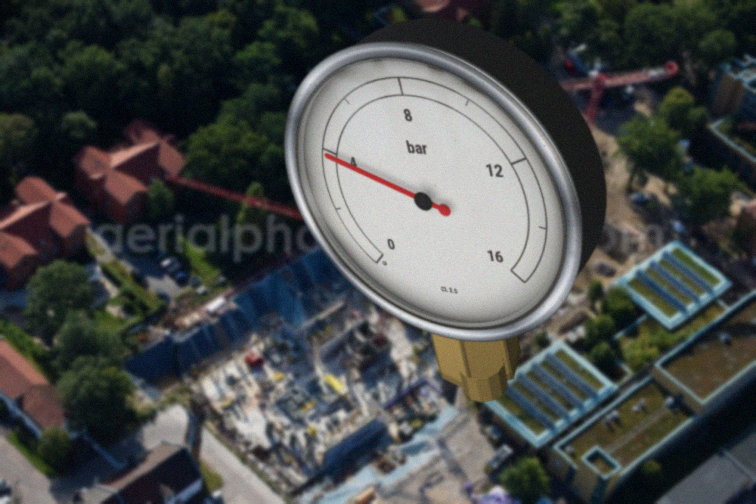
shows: 4 bar
